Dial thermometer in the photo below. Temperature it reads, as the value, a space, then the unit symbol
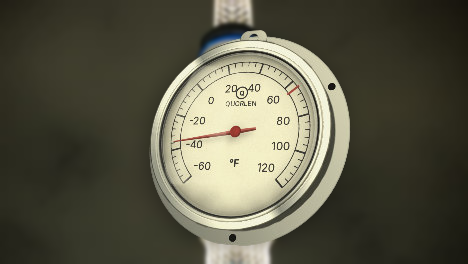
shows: -36 °F
